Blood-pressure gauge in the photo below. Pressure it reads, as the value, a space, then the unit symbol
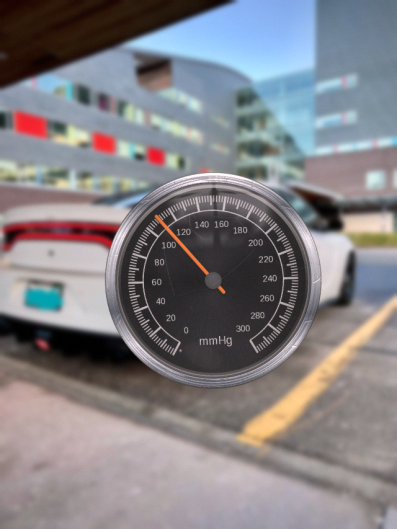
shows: 110 mmHg
